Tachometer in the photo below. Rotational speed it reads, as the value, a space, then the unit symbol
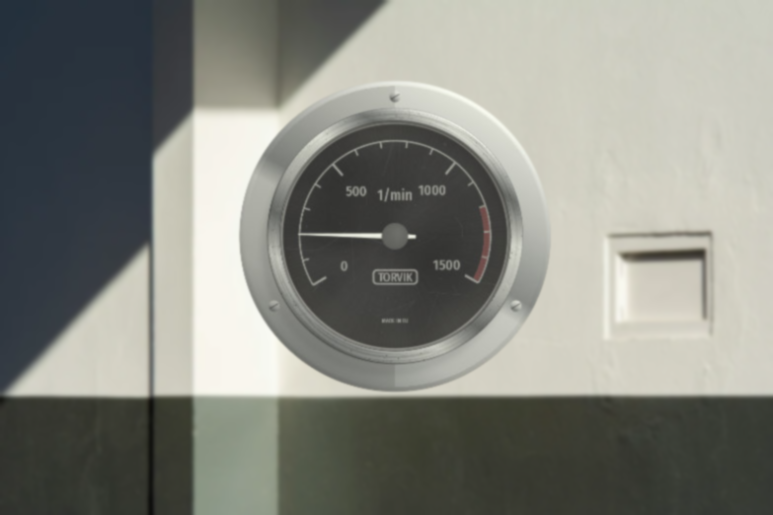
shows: 200 rpm
